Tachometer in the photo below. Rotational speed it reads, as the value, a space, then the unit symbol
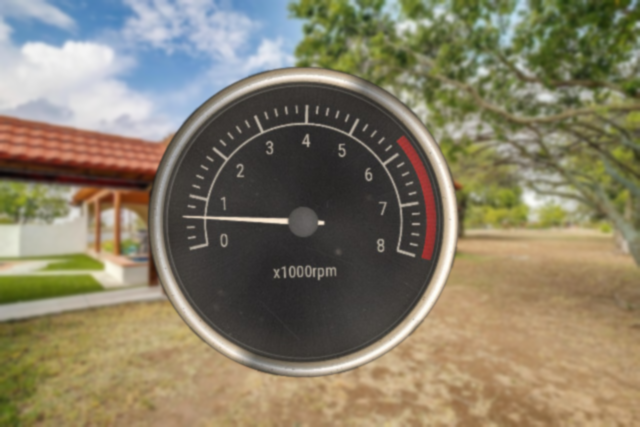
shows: 600 rpm
